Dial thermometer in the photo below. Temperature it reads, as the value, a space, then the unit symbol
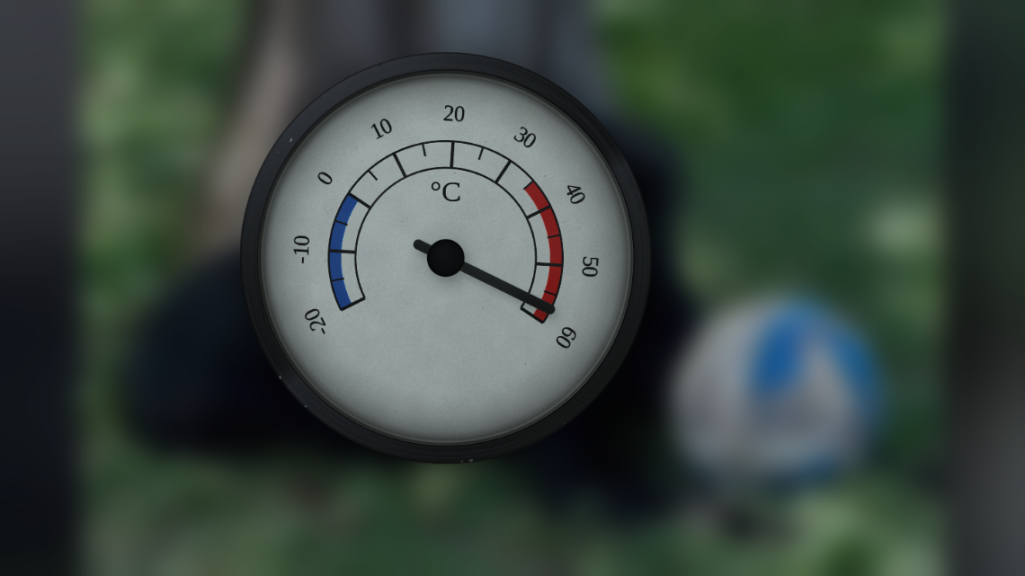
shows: 57.5 °C
